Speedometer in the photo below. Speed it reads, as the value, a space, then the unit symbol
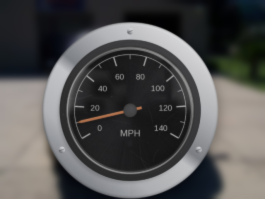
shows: 10 mph
